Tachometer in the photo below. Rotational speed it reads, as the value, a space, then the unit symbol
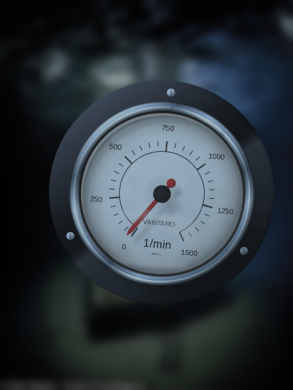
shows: 25 rpm
